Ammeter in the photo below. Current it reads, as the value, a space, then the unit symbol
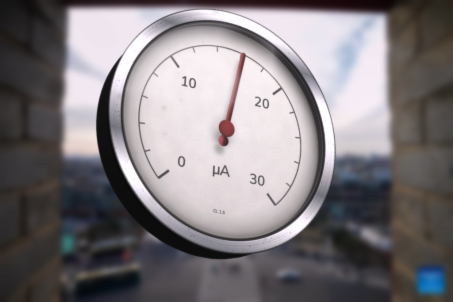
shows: 16 µA
